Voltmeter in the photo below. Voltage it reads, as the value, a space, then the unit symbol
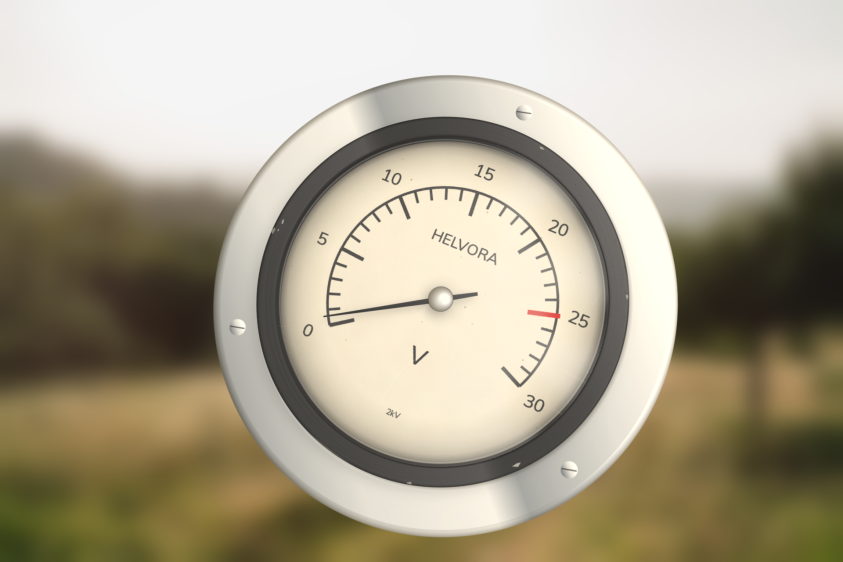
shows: 0.5 V
